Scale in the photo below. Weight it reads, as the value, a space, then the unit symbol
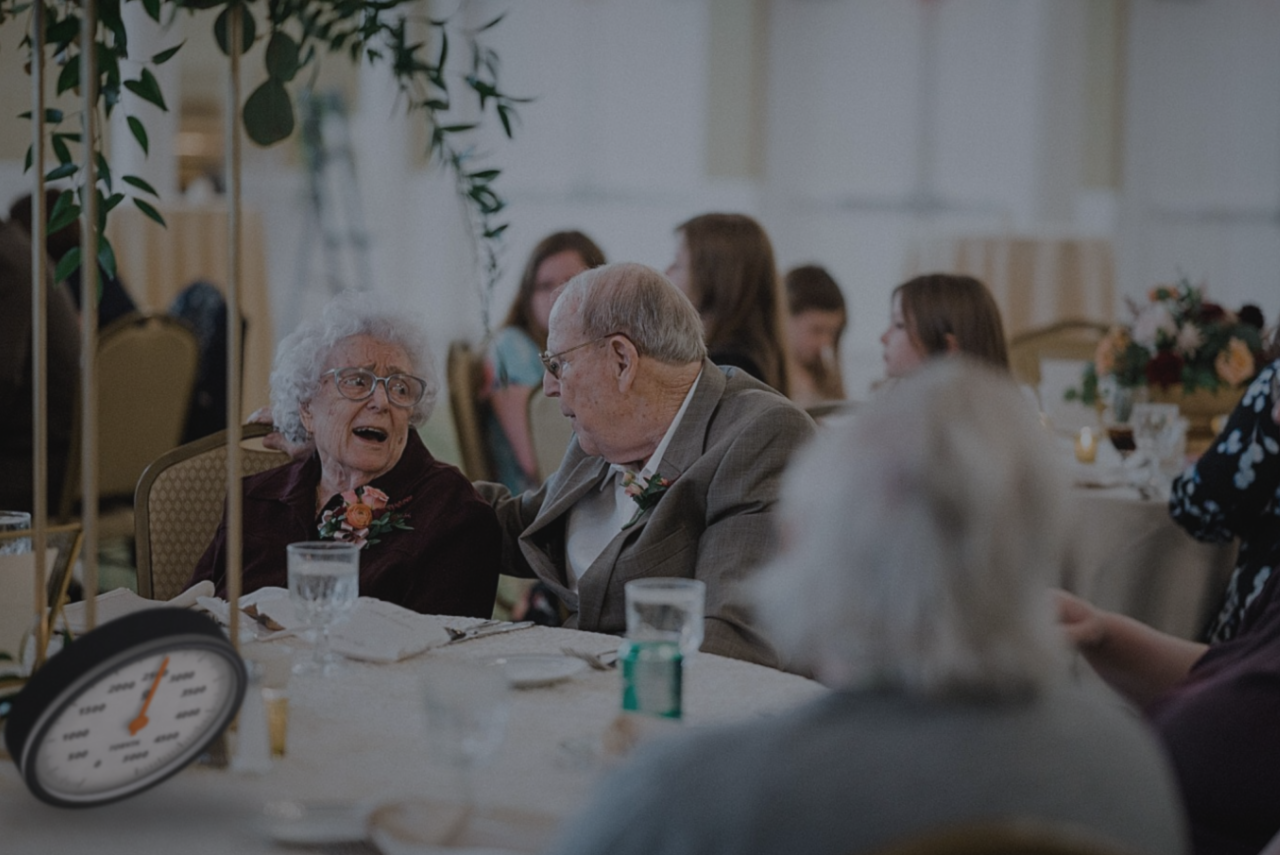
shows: 2500 g
